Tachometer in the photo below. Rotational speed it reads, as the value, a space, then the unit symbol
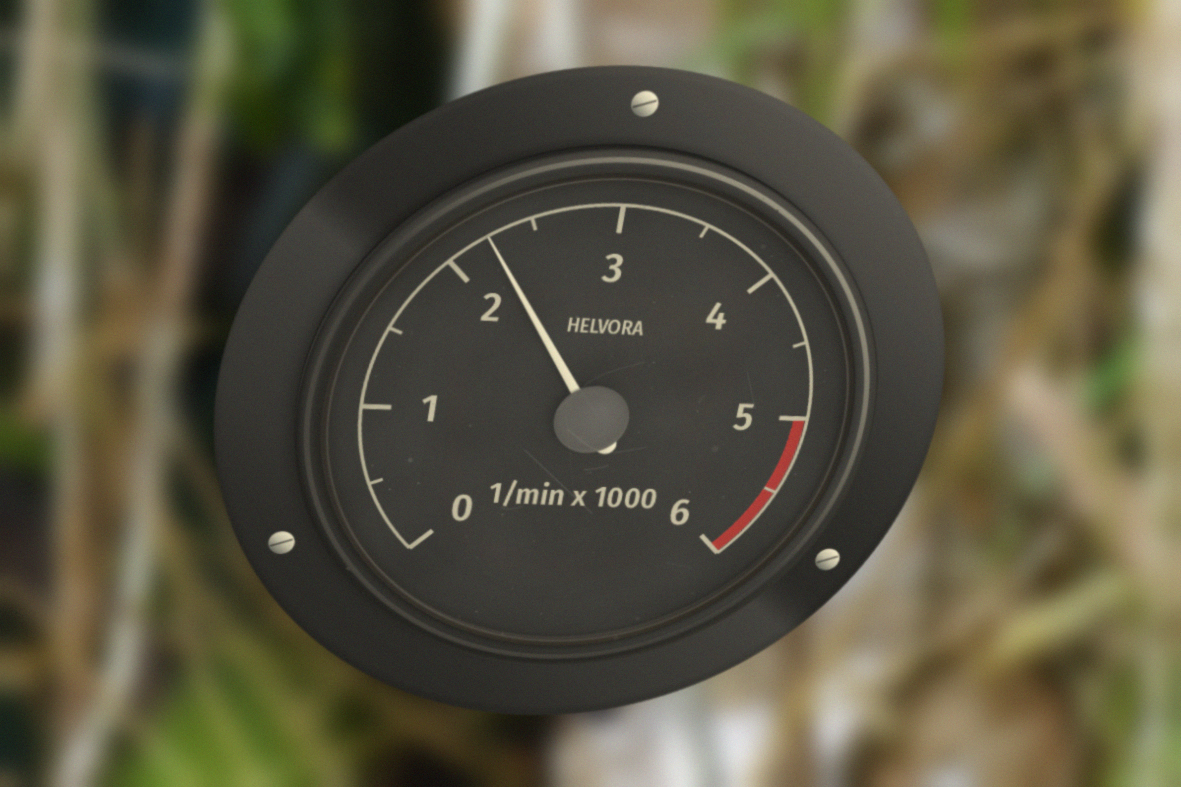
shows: 2250 rpm
